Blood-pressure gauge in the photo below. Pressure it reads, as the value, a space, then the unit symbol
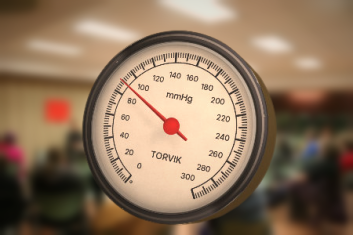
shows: 90 mmHg
